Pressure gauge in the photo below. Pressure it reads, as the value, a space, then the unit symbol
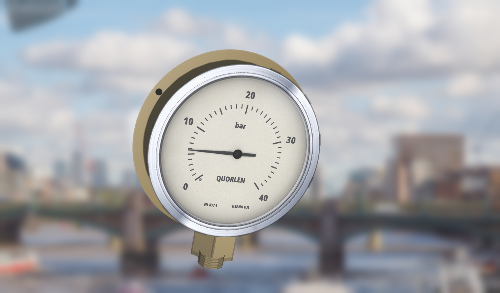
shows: 6 bar
